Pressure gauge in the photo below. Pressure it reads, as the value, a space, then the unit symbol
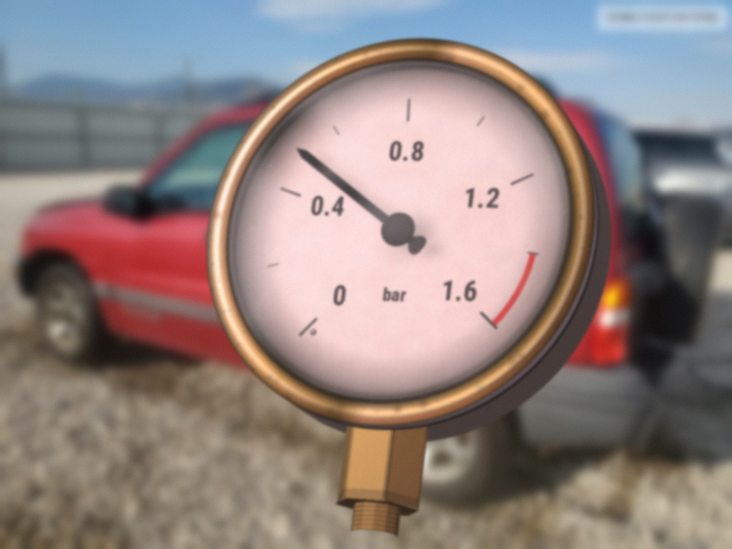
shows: 0.5 bar
